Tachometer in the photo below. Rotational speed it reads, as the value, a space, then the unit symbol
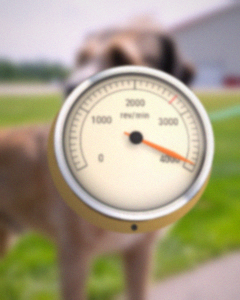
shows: 3900 rpm
